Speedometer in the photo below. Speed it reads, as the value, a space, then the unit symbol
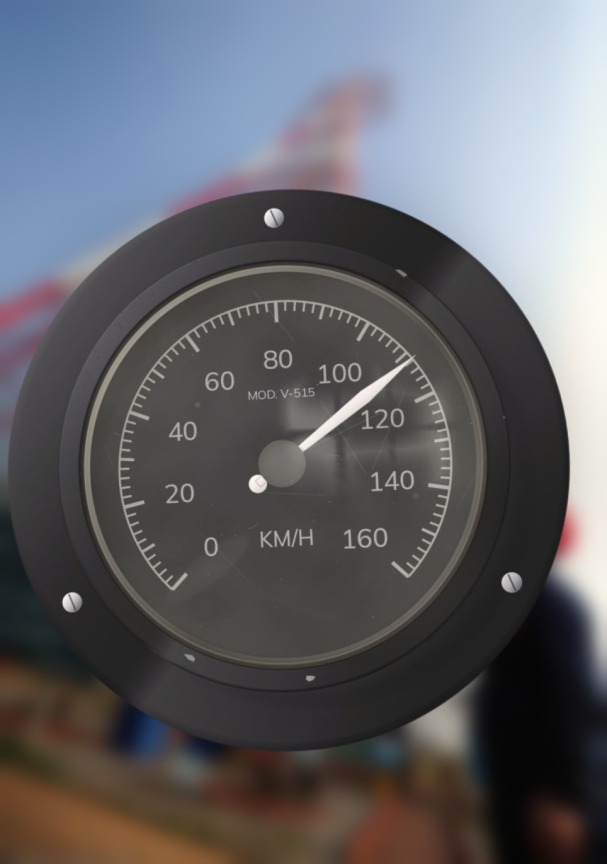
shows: 112 km/h
